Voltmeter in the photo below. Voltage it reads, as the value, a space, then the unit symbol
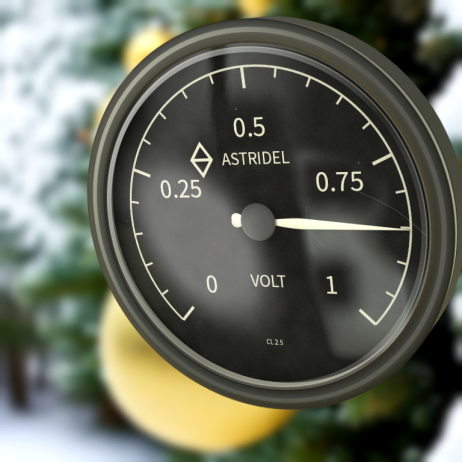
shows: 0.85 V
